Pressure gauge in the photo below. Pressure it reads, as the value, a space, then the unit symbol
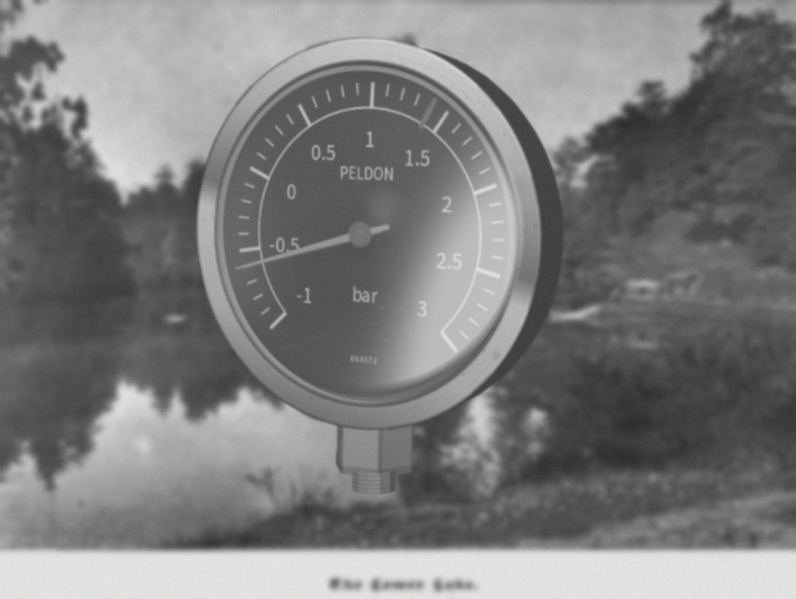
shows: -0.6 bar
